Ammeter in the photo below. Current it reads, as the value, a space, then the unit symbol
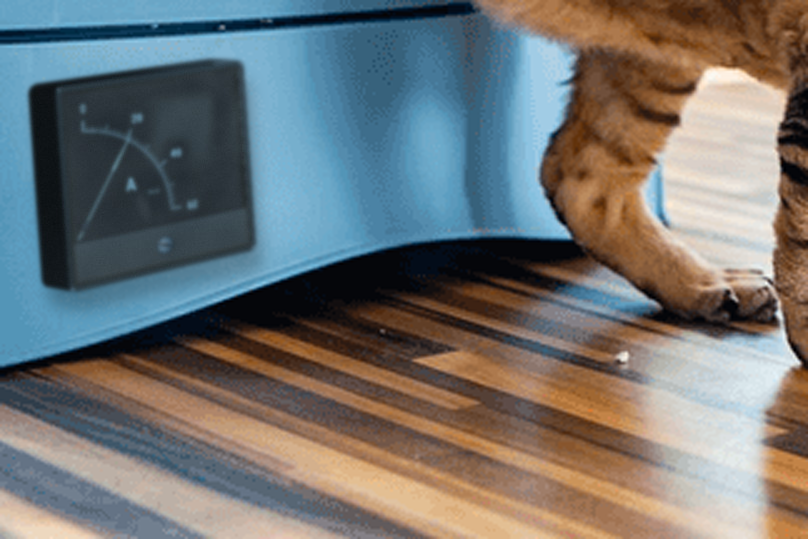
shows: 20 A
